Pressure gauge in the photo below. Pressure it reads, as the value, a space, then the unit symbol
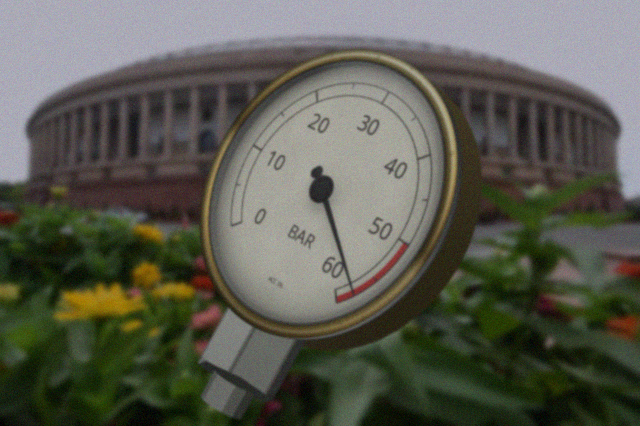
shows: 57.5 bar
